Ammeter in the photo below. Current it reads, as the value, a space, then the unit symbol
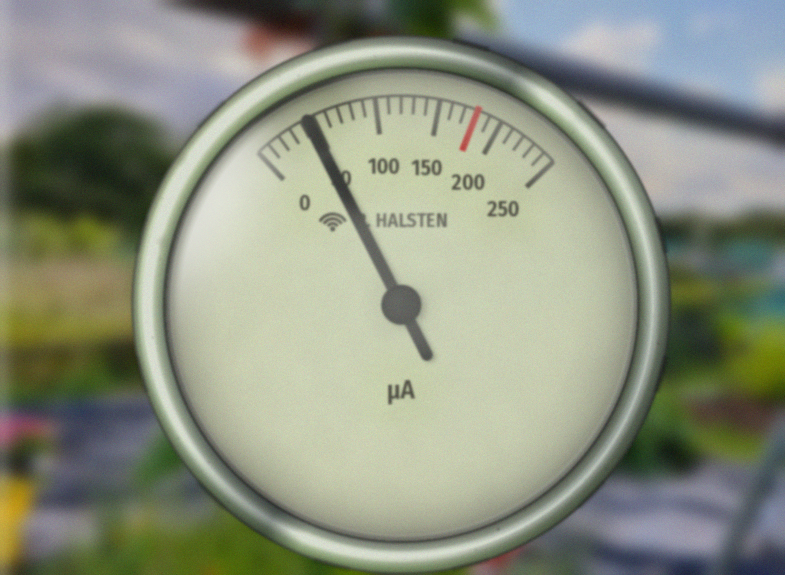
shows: 45 µA
